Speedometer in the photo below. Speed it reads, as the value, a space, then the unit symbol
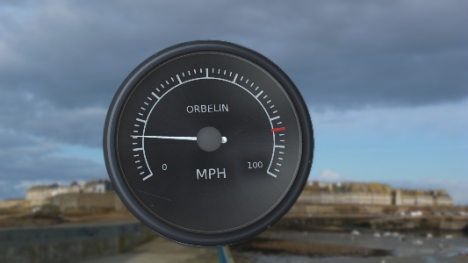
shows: 14 mph
